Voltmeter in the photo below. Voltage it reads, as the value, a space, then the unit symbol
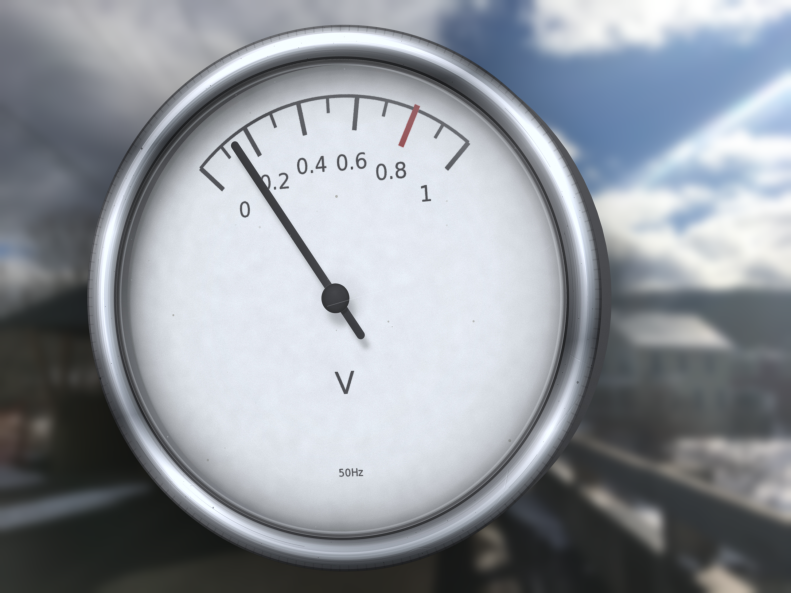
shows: 0.15 V
